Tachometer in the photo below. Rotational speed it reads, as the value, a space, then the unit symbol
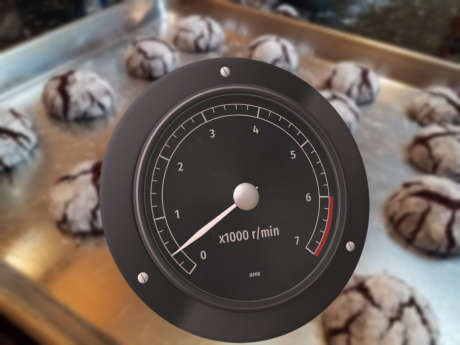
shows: 400 rpm
